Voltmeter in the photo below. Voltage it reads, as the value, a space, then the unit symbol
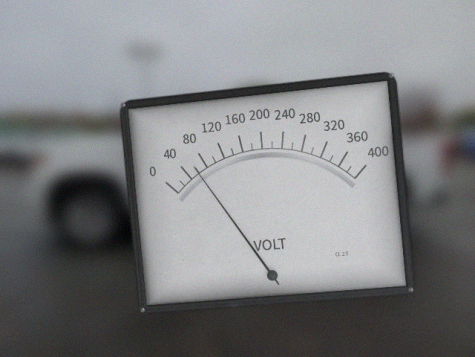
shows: 60 V
